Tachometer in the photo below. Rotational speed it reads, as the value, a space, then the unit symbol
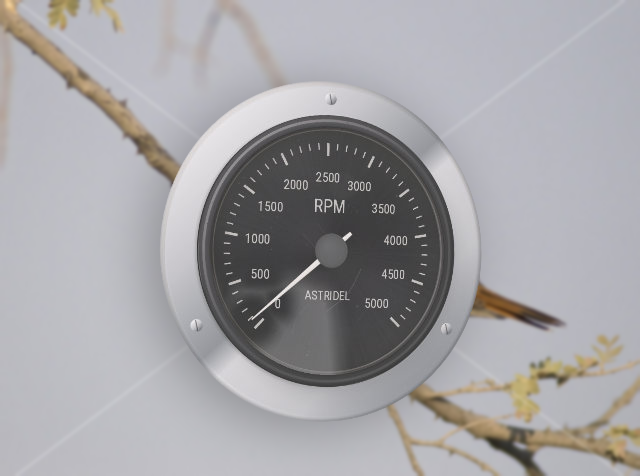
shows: 100 rpm
